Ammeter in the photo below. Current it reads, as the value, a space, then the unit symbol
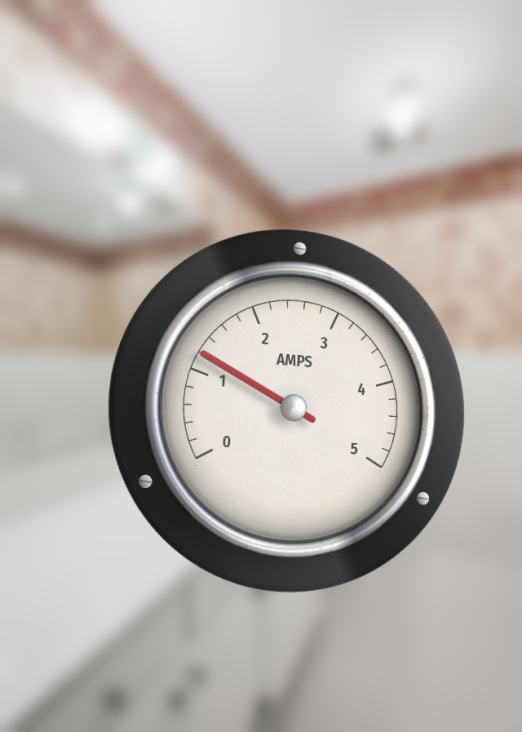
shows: 1.2 A
